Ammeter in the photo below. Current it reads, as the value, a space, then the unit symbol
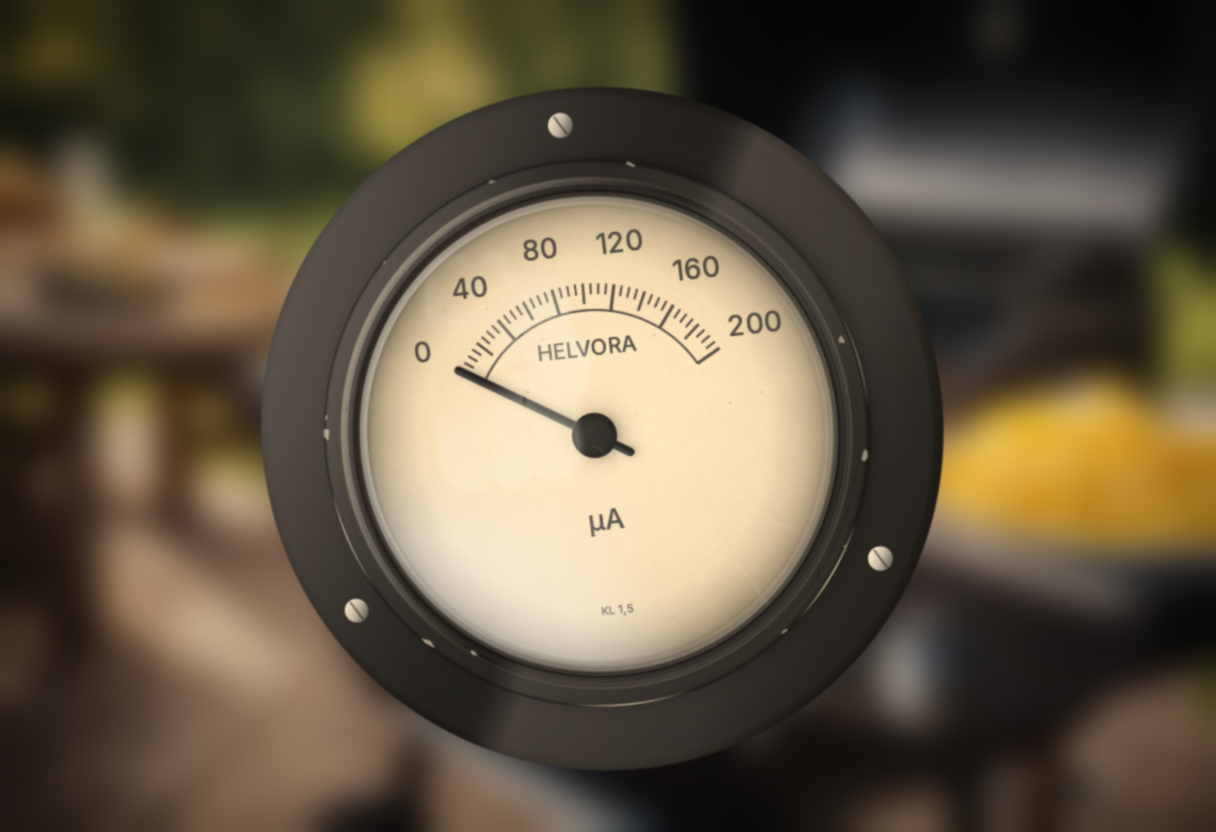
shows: 0 µA
